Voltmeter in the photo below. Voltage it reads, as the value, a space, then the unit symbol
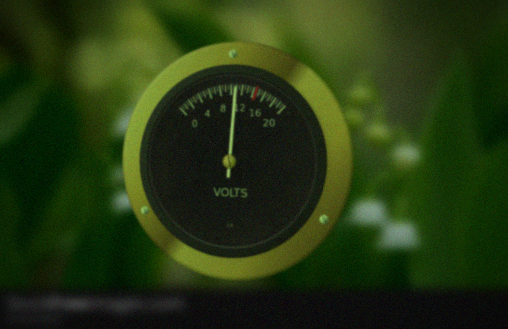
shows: 11 V
